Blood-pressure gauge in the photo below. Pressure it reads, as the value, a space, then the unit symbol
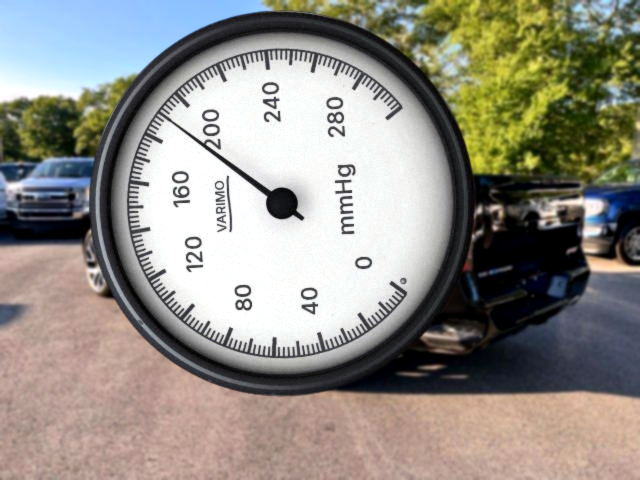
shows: 190 mmHg
